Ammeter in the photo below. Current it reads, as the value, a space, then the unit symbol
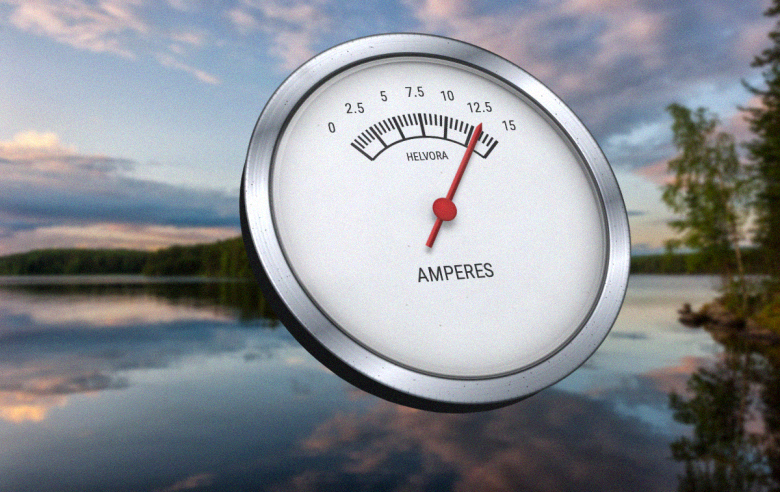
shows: 13 A
